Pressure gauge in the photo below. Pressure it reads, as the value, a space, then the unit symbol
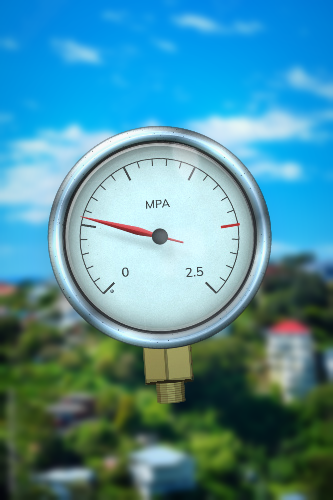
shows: 0.55 MPa
